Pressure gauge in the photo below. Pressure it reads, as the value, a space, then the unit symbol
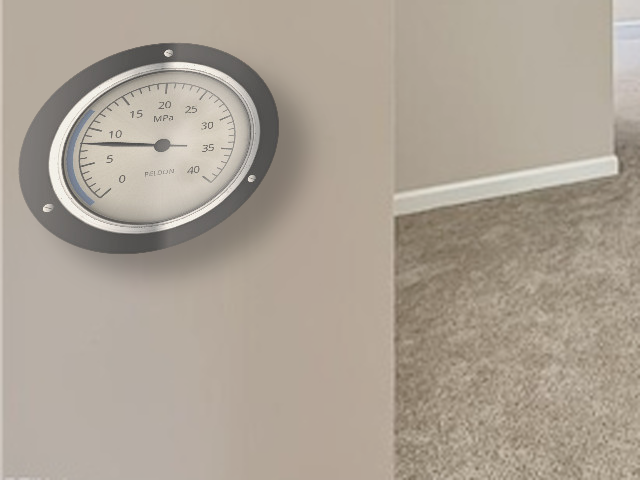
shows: 8 MPa
